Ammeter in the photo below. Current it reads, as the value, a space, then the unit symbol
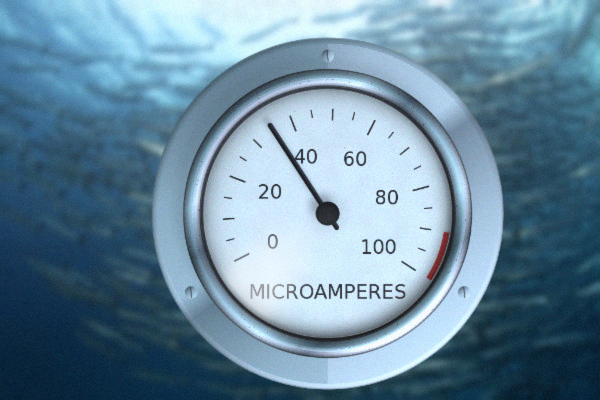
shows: 35 µA
